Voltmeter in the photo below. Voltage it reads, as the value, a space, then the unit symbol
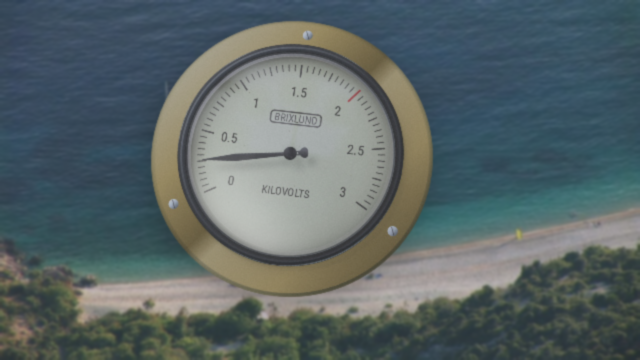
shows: 0.25 kV
